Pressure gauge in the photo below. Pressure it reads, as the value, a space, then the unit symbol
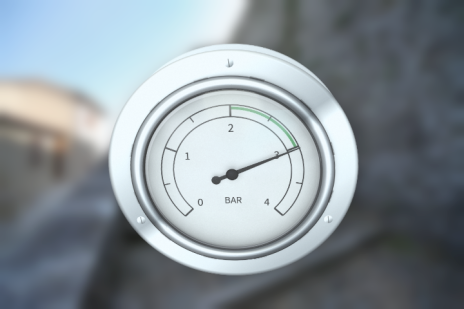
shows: 3 bar
